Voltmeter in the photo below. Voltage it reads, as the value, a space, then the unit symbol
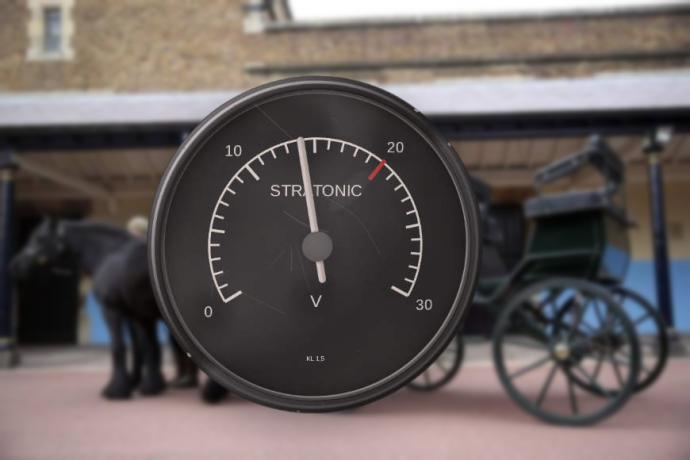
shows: 14 V
